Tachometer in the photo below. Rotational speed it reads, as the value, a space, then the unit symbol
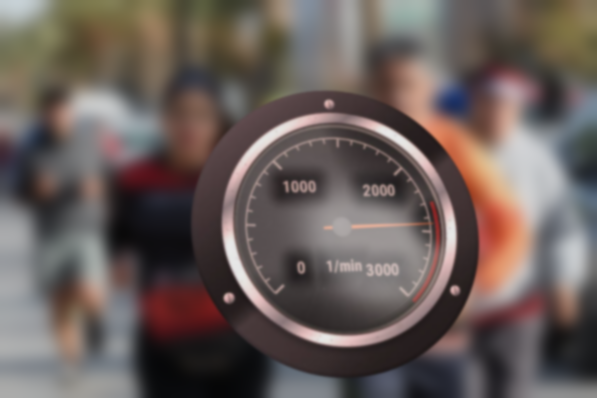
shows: 2450 rpm
